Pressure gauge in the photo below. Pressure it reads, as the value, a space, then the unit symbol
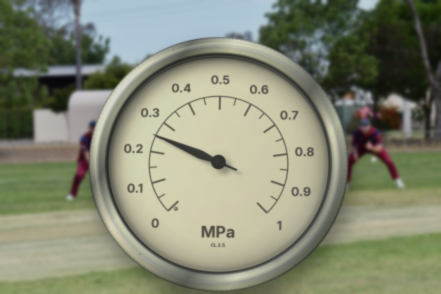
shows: 0.25 MPa
